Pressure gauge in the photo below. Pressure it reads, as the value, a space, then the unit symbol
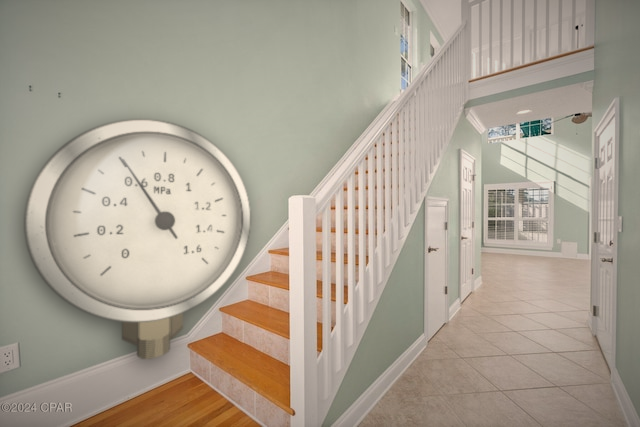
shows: 0.6 MPa
